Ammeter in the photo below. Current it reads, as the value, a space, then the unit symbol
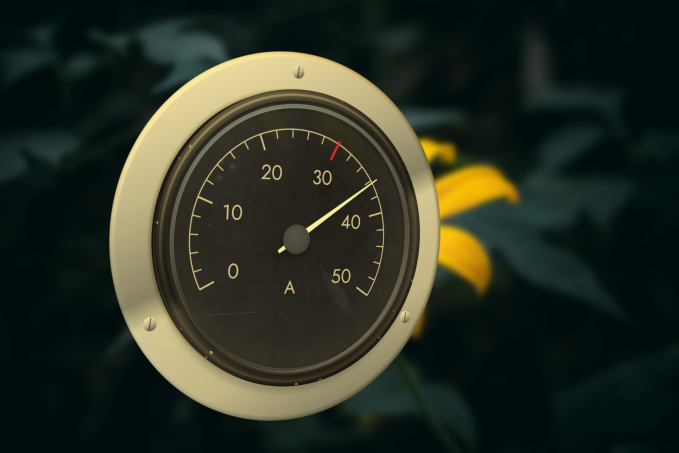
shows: 36 A
